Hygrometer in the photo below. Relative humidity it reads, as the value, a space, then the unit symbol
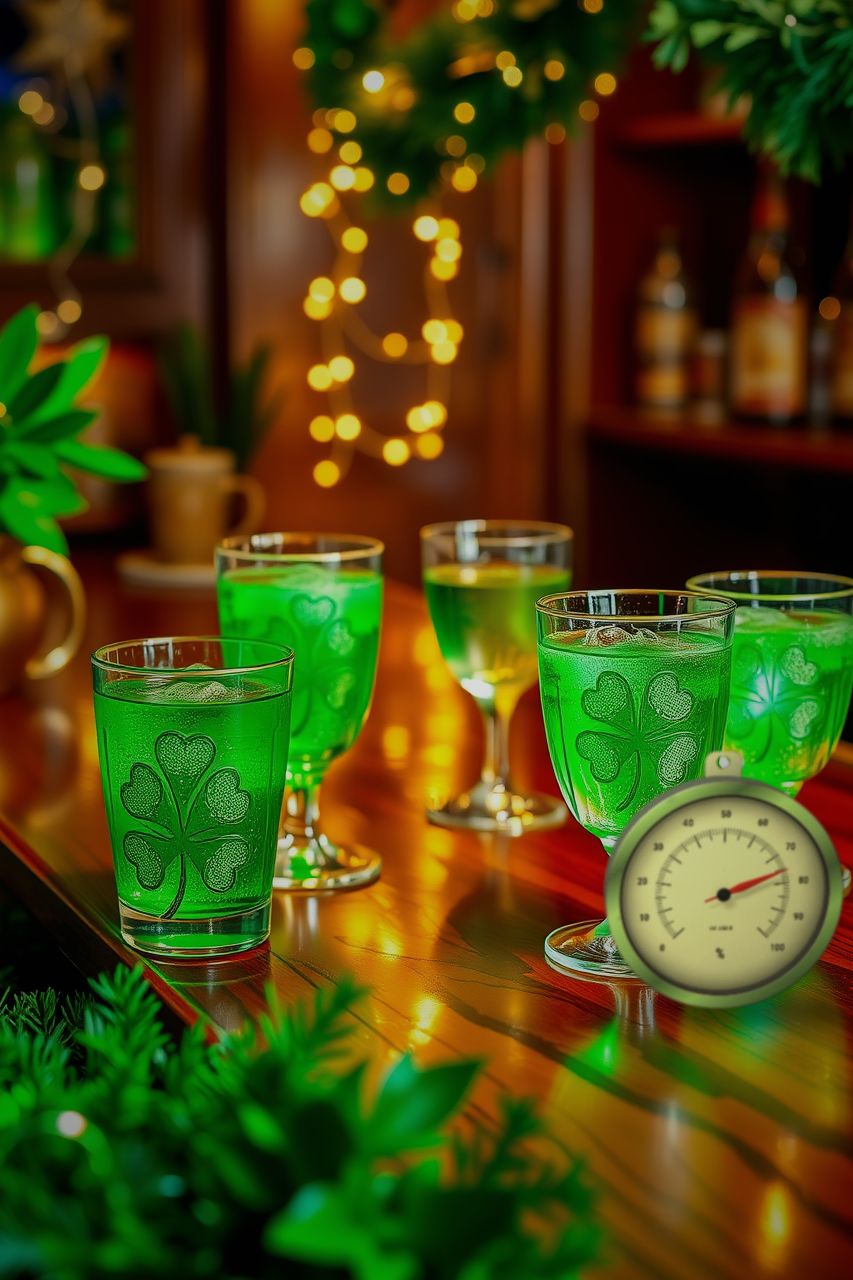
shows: 75 %
